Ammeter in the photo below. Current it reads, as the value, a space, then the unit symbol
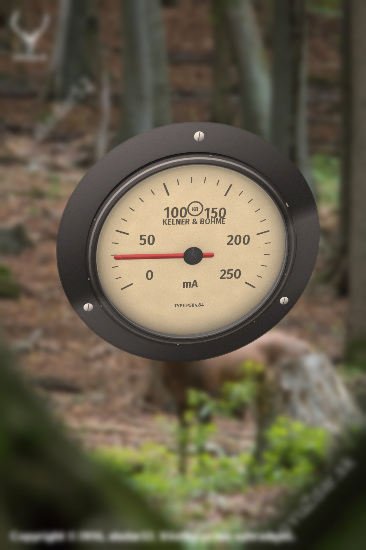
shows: 30 mA
